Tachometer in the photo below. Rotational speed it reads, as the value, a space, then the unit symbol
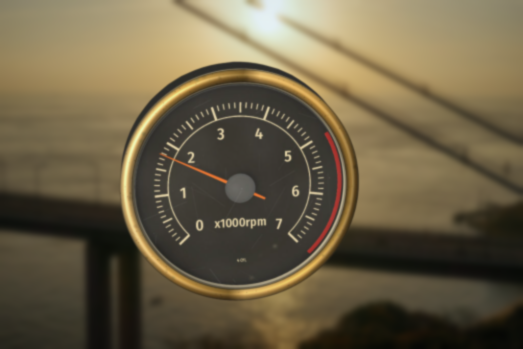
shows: 1800 rpm
